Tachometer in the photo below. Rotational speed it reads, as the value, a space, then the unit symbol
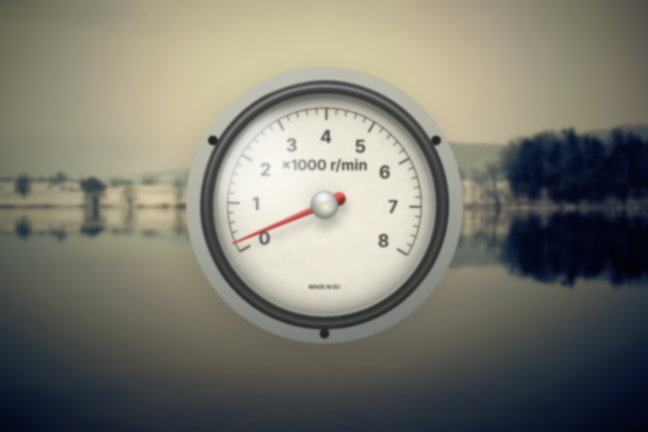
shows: 200 rpm
